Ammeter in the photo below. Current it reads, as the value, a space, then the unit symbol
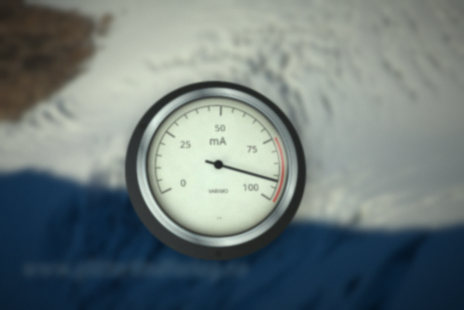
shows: 92.5 mA
